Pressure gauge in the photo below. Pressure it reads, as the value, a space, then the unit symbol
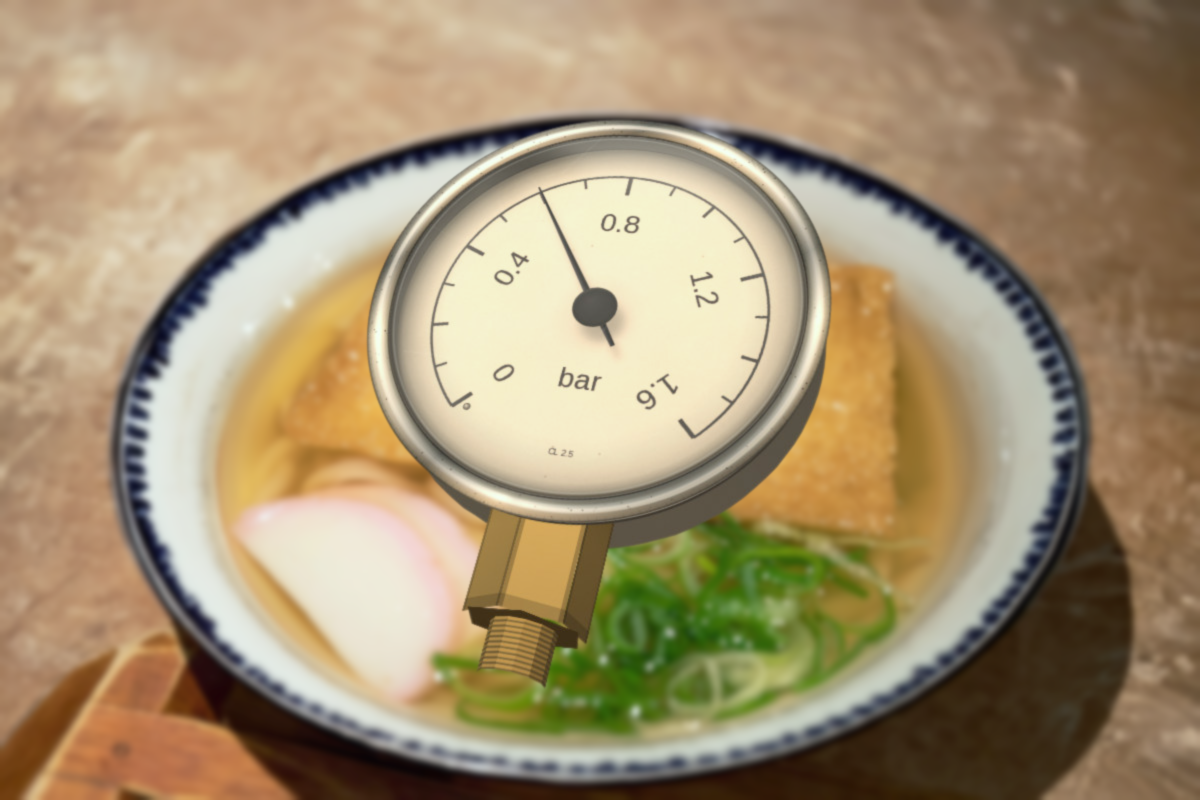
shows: 0.6 bar
